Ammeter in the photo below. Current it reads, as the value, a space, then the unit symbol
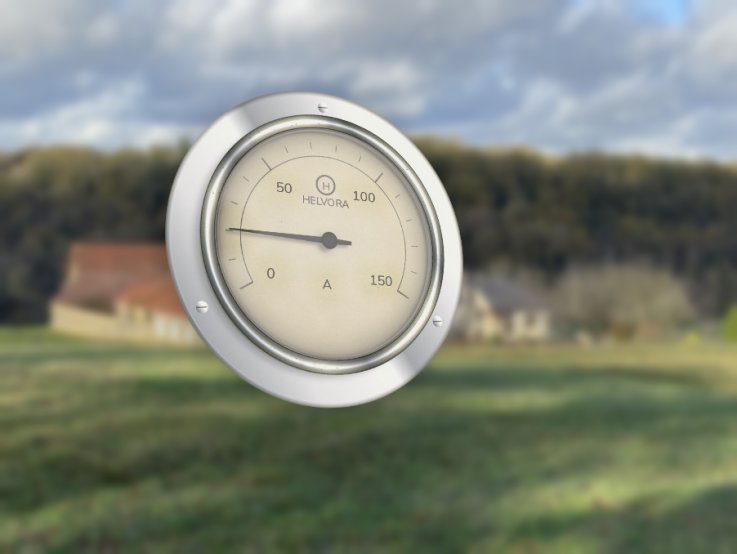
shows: 20 A
